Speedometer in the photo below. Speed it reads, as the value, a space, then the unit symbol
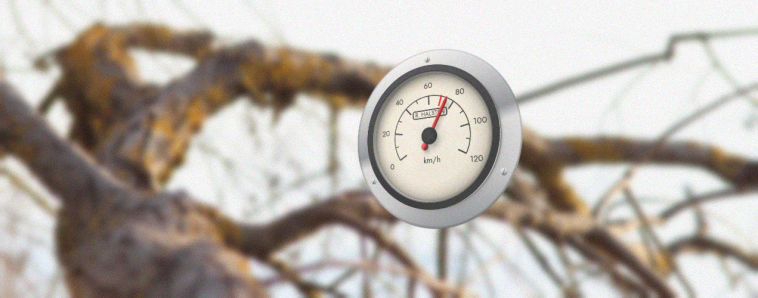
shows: 75 km/h
